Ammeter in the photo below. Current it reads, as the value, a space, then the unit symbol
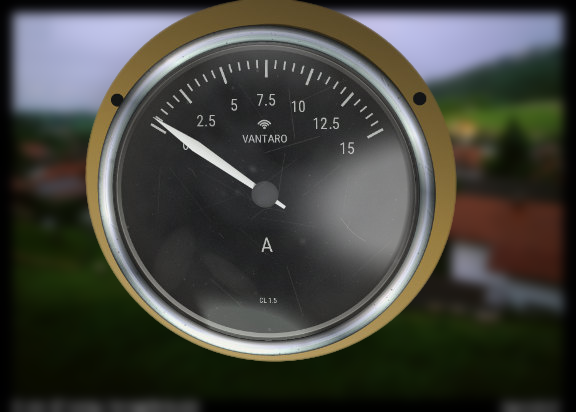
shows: 0.5 A
